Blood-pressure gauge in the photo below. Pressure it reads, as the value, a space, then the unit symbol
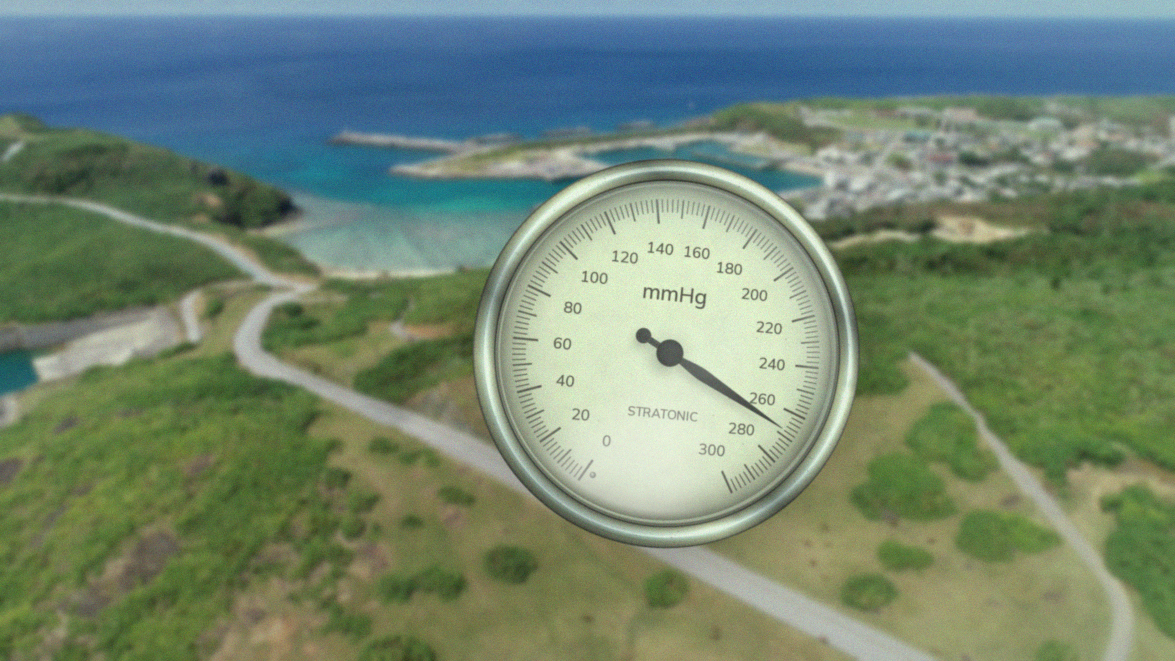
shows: 268 mmHg
